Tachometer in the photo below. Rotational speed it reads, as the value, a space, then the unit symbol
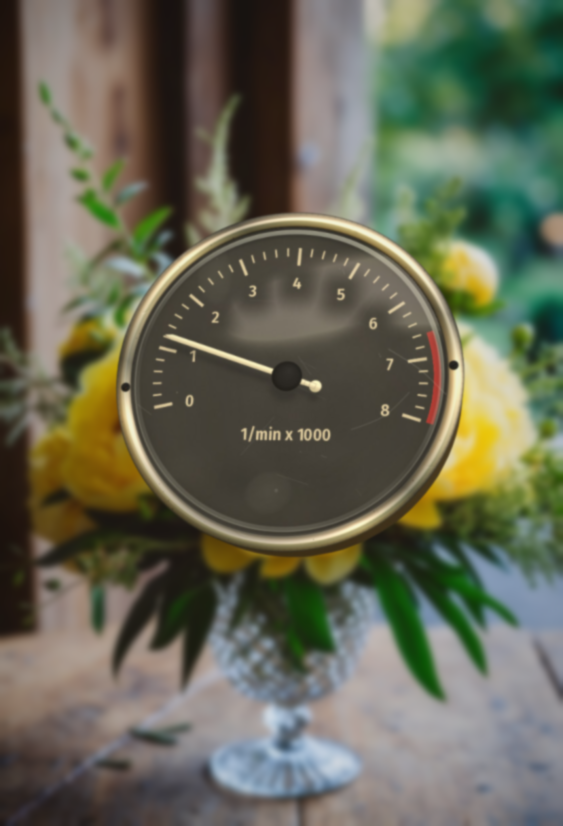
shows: 1200 rpm
